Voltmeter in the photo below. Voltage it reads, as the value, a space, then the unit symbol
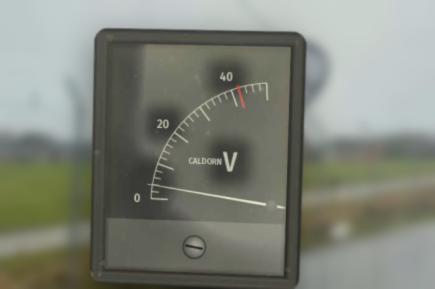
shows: 4 V
